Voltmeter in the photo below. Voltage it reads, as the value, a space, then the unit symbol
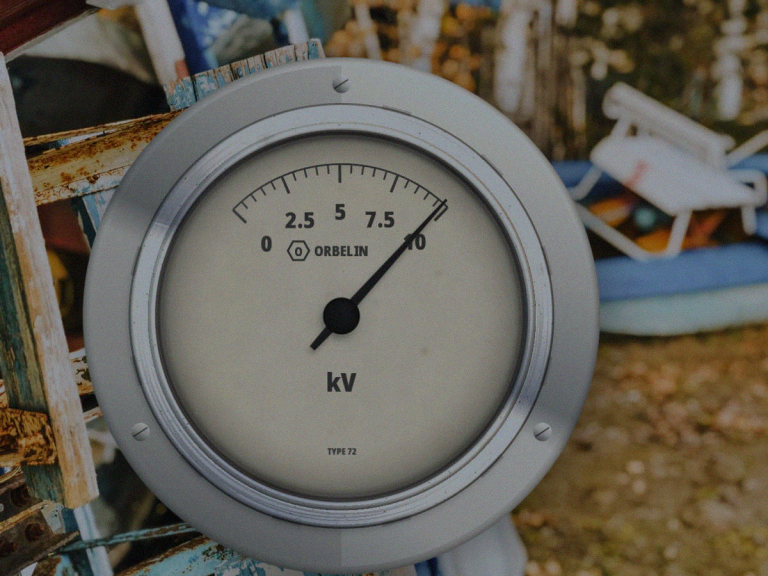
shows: 9.75 kV
